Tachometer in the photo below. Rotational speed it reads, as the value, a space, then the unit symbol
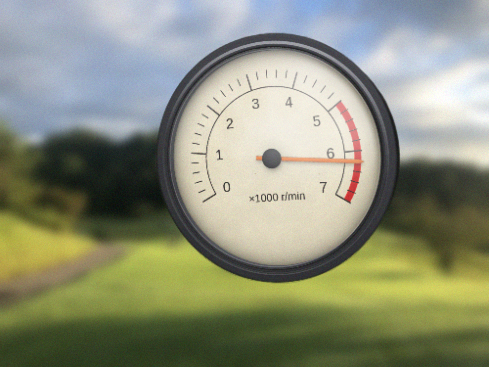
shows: 6200 rpm
